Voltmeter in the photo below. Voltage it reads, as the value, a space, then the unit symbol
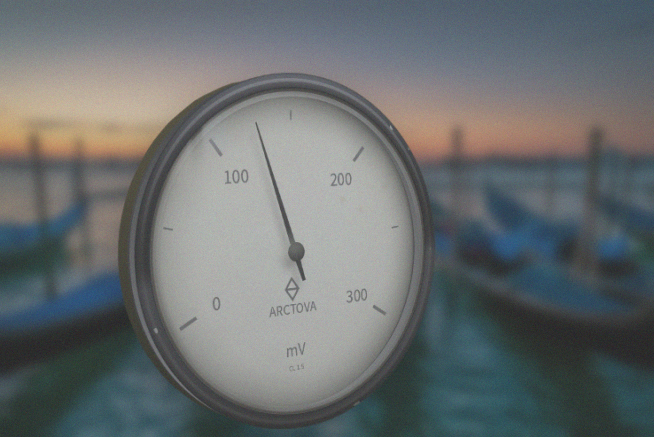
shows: 125 mV
